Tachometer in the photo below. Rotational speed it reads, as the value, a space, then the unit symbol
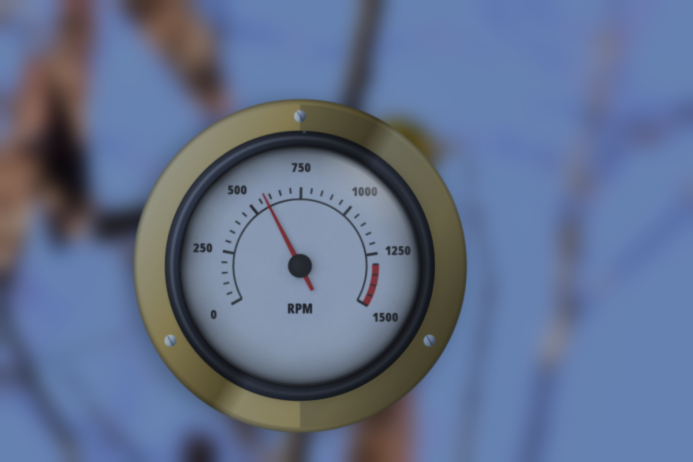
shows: 575 rpm
